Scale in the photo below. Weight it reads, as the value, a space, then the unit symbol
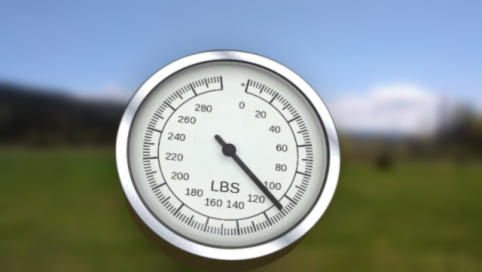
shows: 110 lb
